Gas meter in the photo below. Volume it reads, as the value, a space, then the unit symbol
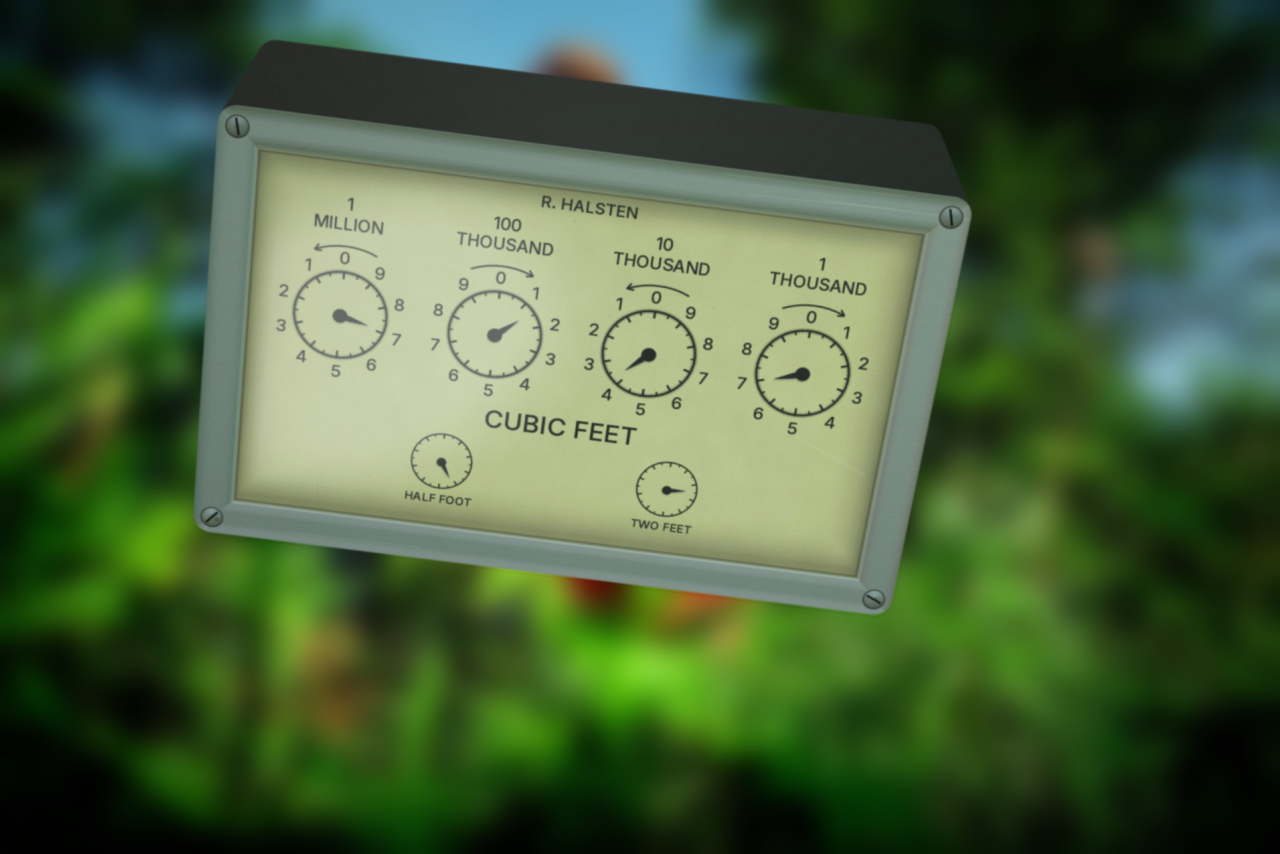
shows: 713700 ft³
